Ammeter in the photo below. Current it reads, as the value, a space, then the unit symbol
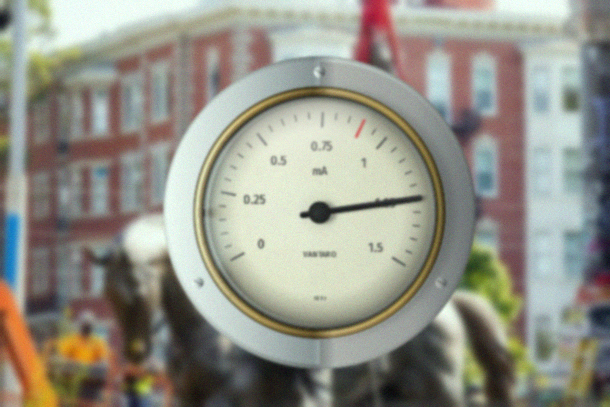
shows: 1.25 mA
